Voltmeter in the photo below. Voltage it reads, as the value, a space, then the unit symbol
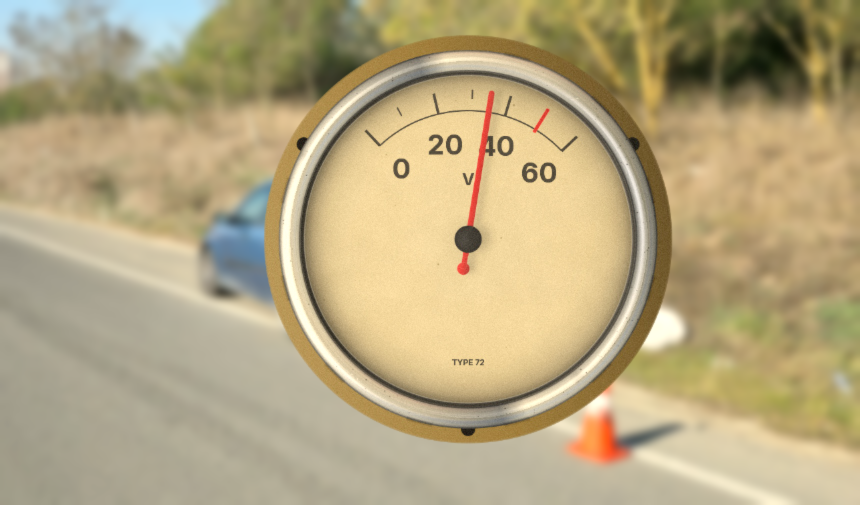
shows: 35 V
